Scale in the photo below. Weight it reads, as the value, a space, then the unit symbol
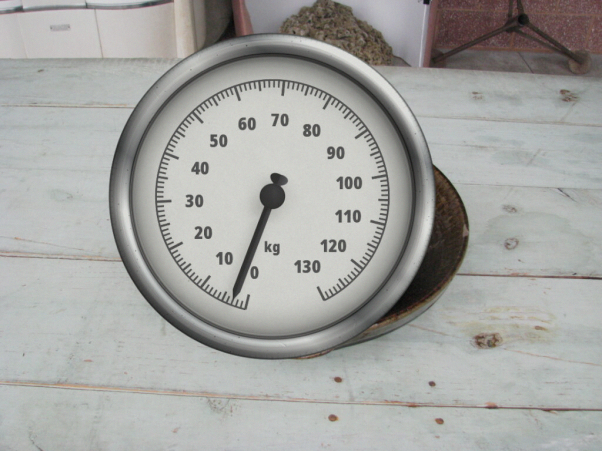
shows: 3 kg
